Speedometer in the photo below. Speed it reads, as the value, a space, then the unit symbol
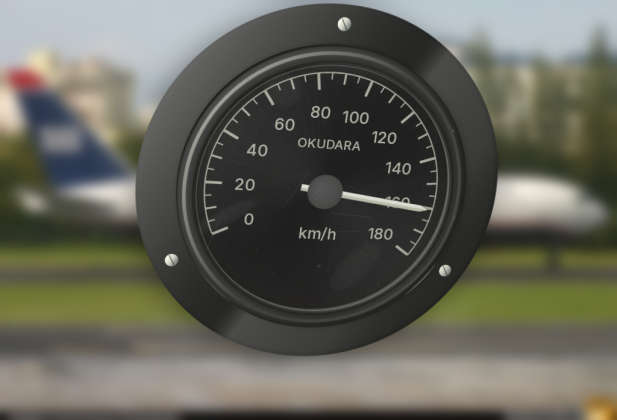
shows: 160 km/h
